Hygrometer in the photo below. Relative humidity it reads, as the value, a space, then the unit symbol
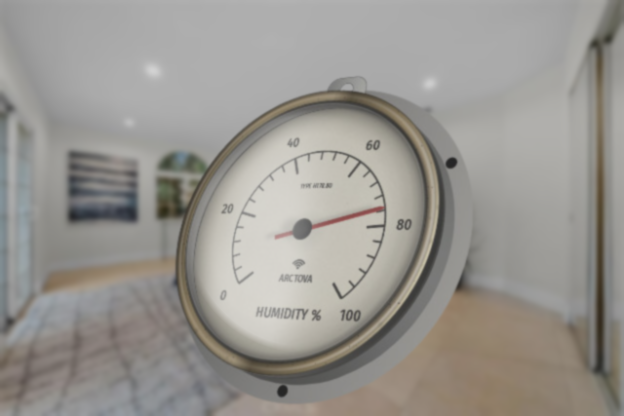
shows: 76 %
